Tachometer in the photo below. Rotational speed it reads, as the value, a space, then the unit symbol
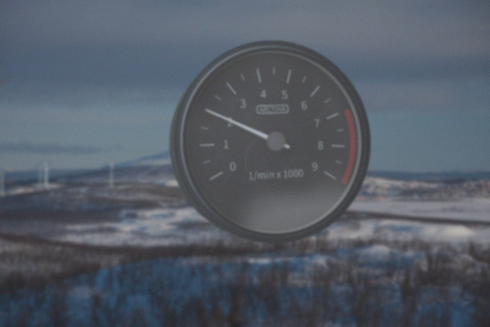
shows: 2000 rpm
